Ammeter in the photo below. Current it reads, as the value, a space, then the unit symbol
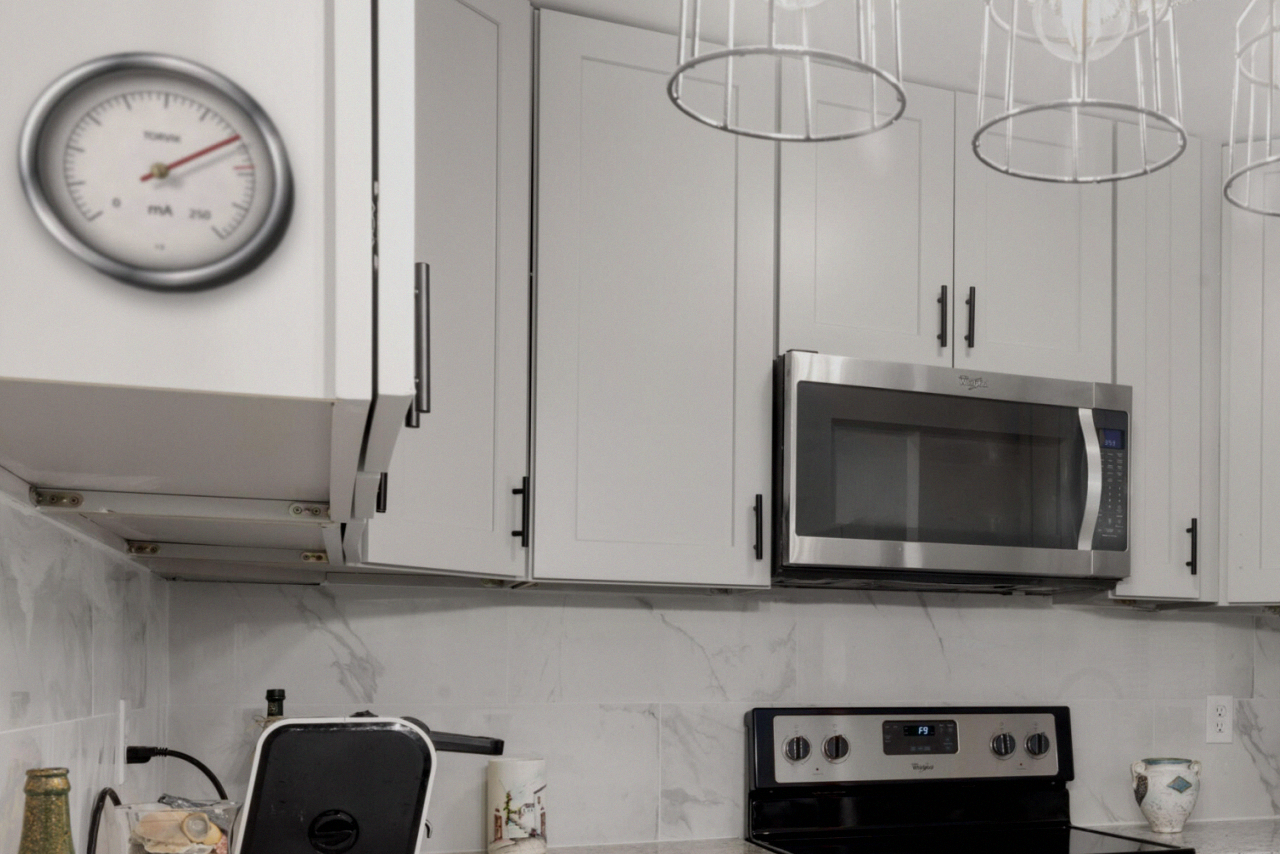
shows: 175 mA
